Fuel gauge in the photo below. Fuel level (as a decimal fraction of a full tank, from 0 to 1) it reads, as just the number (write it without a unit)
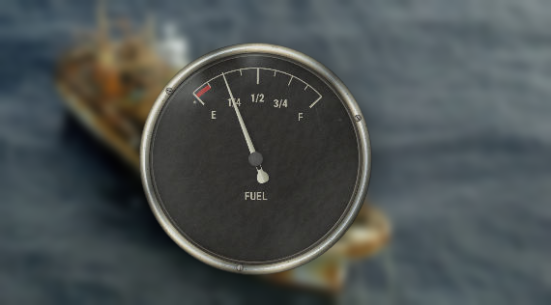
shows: 0.25
